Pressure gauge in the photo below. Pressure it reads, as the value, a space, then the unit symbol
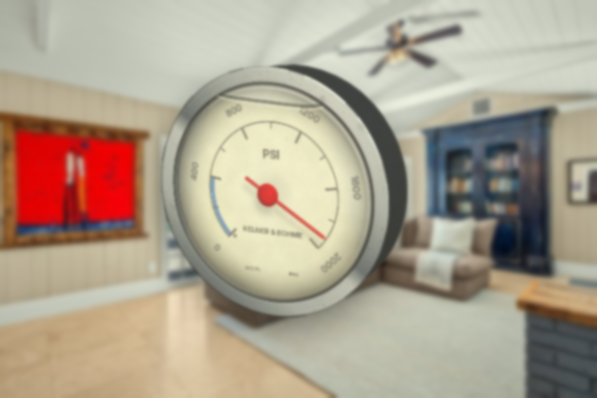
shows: 1900 psi
